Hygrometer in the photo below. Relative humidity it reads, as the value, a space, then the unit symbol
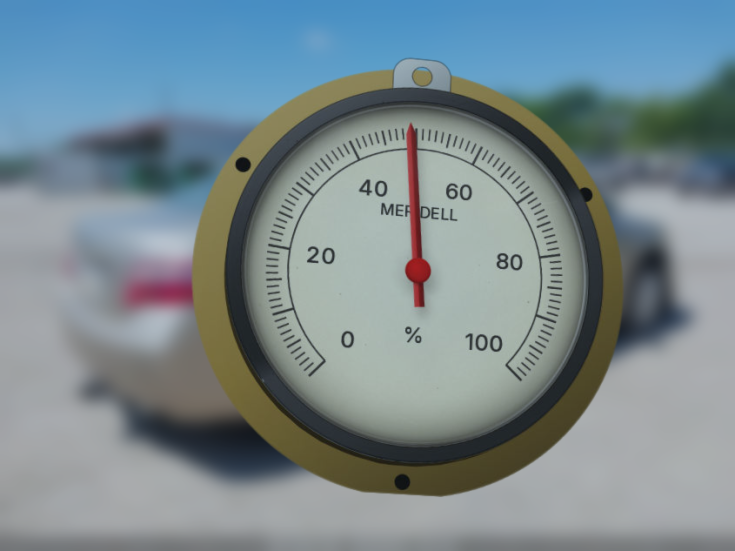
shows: 49 %
